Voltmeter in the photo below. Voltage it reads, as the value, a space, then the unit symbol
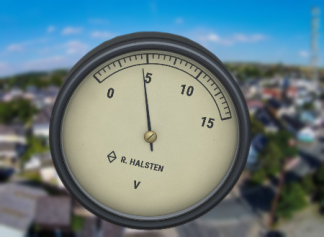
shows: 4.5 V
